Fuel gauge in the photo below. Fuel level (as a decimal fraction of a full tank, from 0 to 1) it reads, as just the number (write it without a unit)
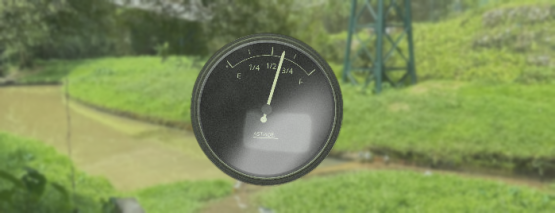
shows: 0.625
